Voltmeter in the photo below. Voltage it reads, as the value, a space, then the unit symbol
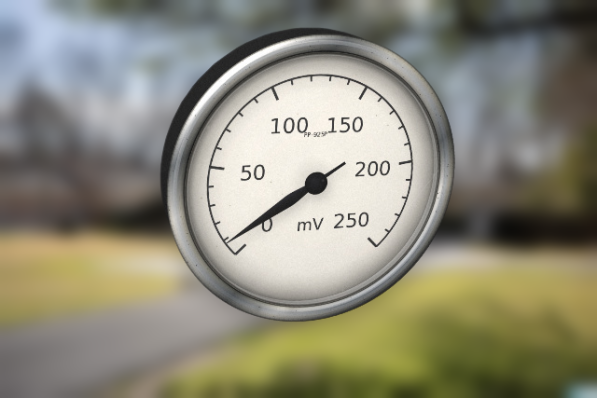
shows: 10 mV
